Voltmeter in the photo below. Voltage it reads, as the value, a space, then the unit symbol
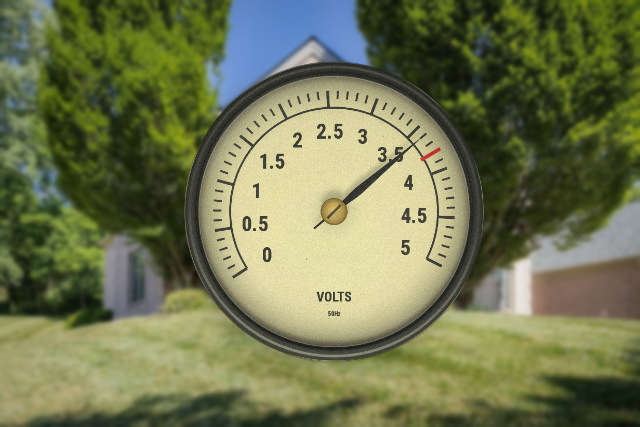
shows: 3.6 V
